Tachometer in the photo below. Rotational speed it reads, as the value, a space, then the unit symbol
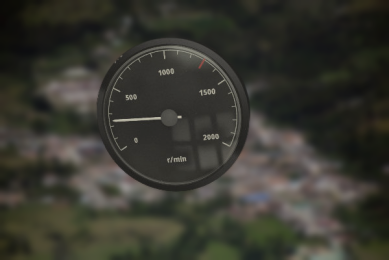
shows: 250 rpm
